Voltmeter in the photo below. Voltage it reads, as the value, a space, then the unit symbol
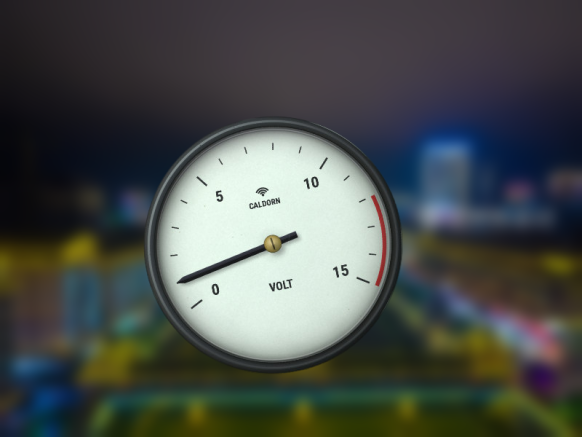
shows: 1 V
